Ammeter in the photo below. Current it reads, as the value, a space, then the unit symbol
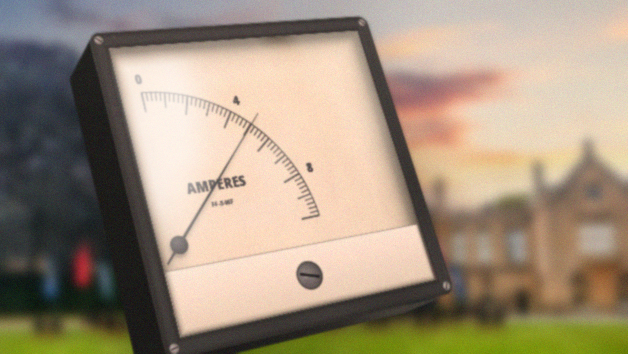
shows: 5 A
